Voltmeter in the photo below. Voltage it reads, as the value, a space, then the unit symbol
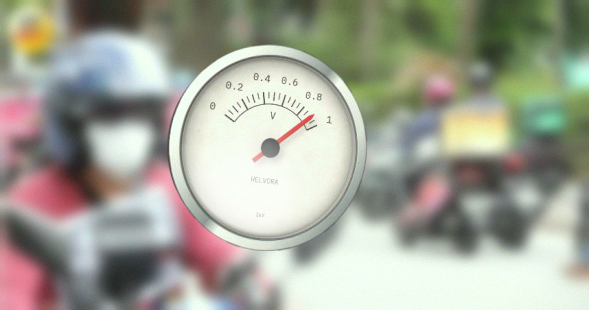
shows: 0.9 V
